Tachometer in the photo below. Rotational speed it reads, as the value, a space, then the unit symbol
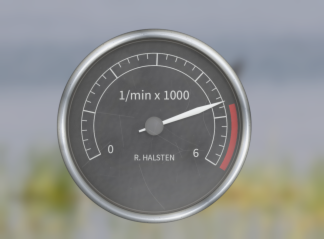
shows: 4700 rpm
